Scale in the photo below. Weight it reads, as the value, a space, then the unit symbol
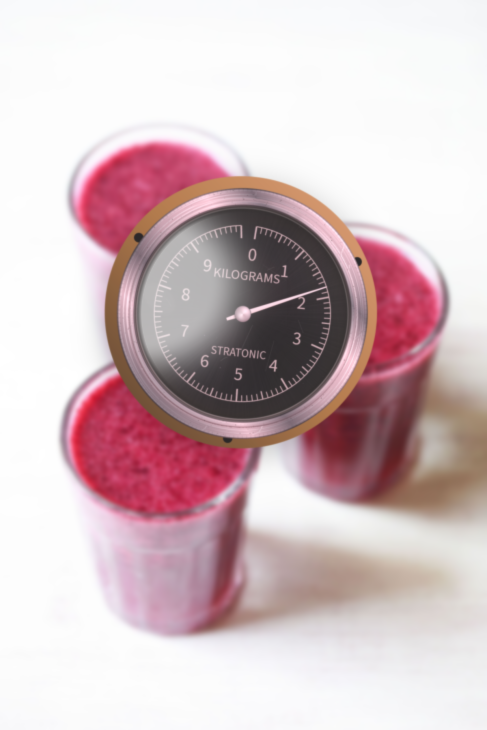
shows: 1.8 kg
